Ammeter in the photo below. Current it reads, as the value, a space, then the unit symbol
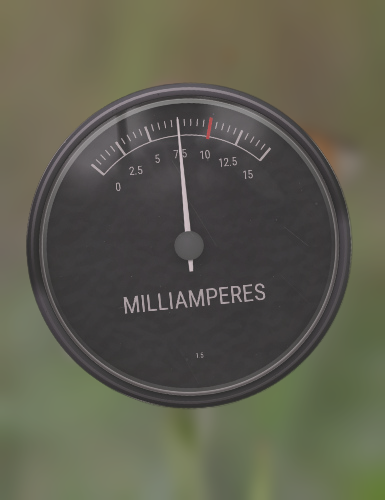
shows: 7.5 mA
